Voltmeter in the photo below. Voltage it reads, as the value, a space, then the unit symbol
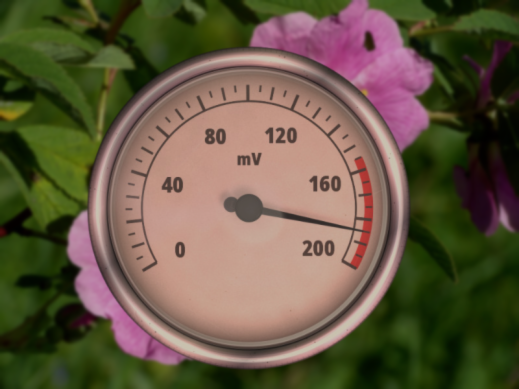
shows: 185 mV
